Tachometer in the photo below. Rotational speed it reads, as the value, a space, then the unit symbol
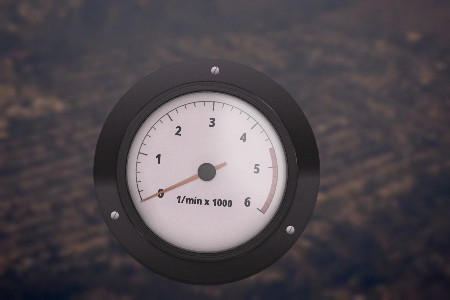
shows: 0 rpm
